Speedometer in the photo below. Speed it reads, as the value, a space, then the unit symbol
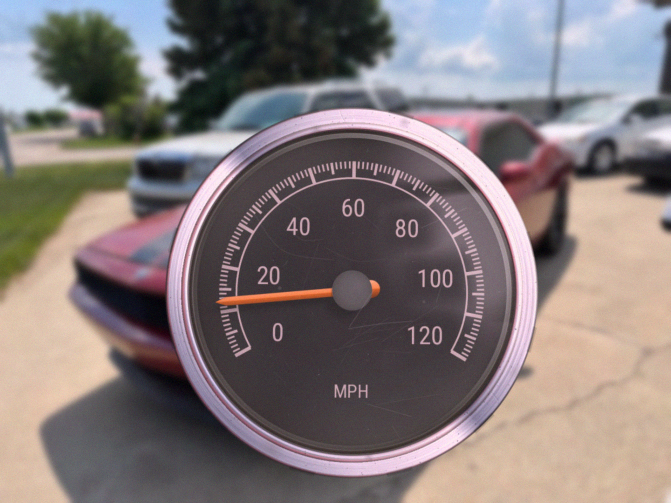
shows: 12 mph
